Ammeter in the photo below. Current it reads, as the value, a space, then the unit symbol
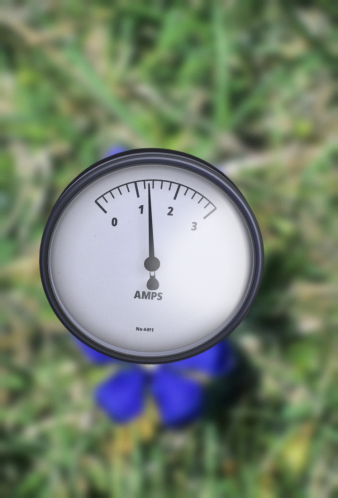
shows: 1.3 A
